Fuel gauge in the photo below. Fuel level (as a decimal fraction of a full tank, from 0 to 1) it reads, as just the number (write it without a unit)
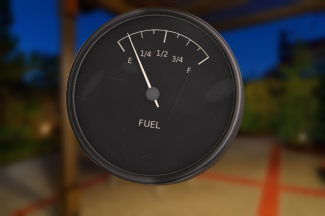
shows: 0.125
